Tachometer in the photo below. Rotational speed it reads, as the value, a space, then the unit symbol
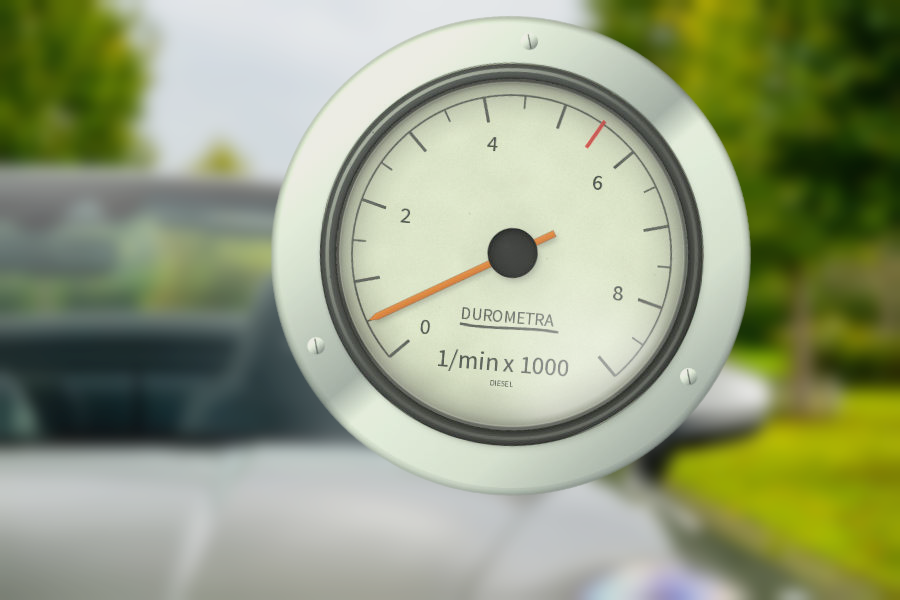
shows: 500 rpm
